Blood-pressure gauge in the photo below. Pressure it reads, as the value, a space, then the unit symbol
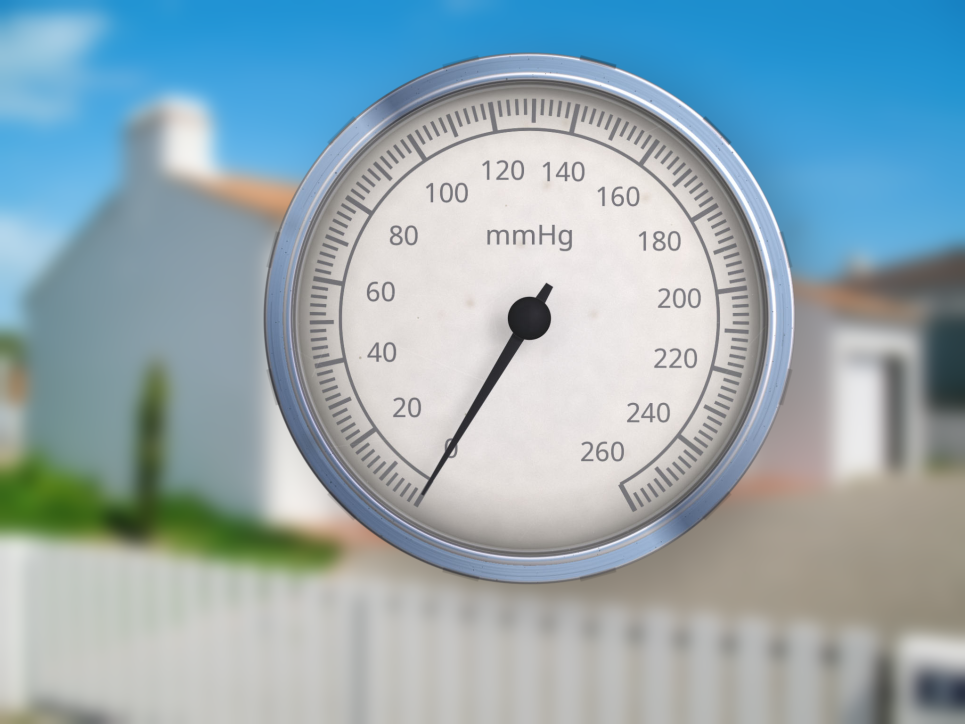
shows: 0 mmHg
